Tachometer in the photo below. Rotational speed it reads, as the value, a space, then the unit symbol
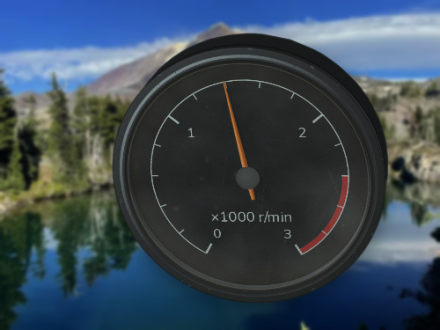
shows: 1400 rpm
